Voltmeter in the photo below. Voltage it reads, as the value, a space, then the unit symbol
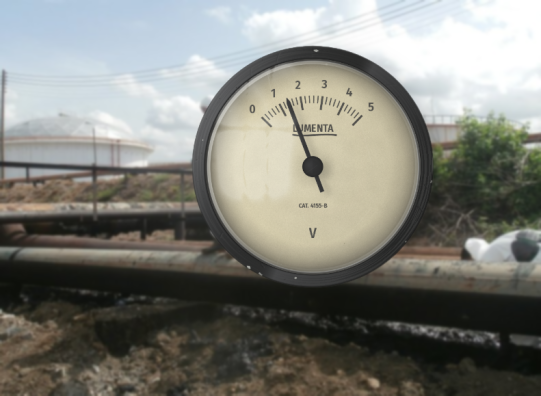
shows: 1.4 V
